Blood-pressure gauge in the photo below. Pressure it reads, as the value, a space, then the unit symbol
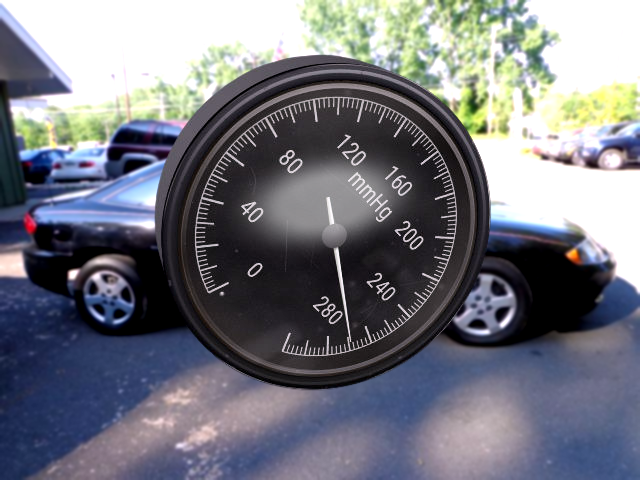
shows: 270 mmHg
